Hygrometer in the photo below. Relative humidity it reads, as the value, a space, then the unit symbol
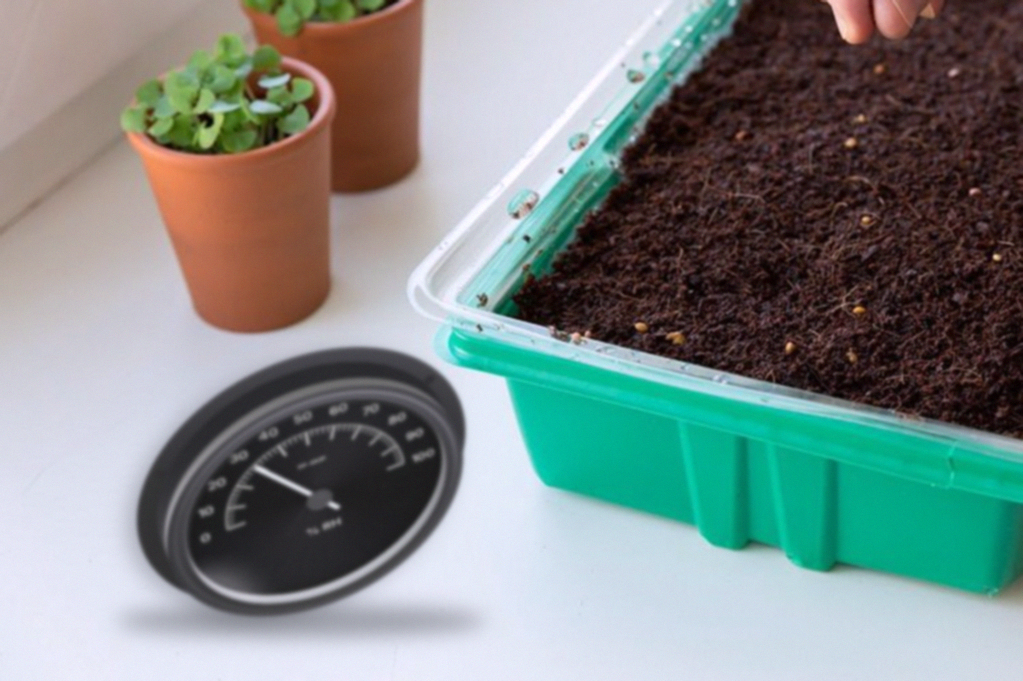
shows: 30 %
